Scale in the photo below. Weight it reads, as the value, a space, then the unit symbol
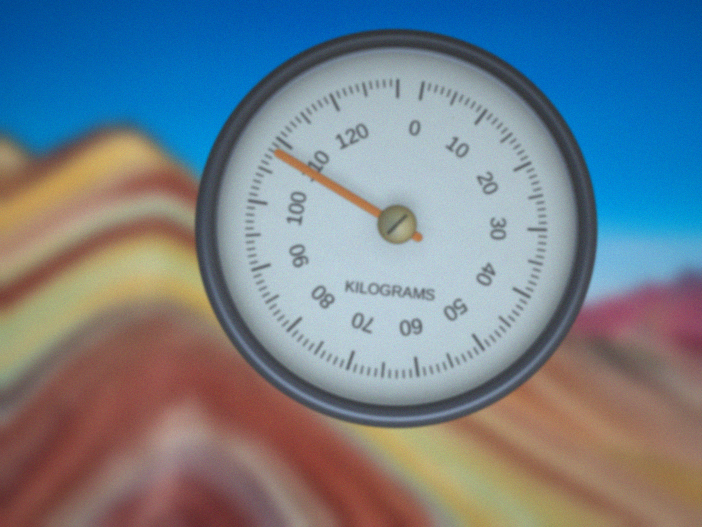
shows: 108 kg
